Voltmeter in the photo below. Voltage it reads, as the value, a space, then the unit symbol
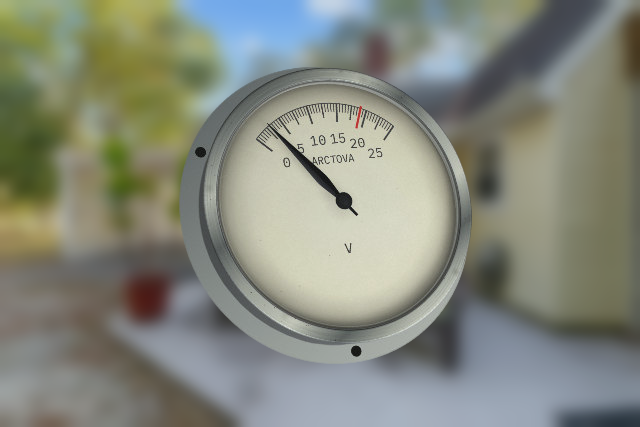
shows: 2.5 V
